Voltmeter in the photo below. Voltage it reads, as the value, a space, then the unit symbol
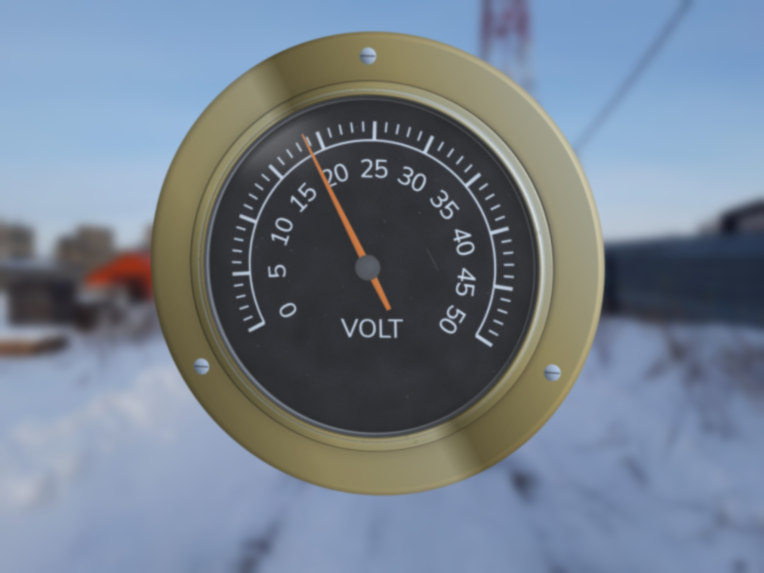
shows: 19 V
